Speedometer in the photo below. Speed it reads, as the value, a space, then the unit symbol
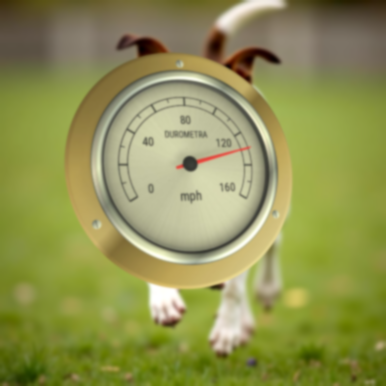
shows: 130 mph
